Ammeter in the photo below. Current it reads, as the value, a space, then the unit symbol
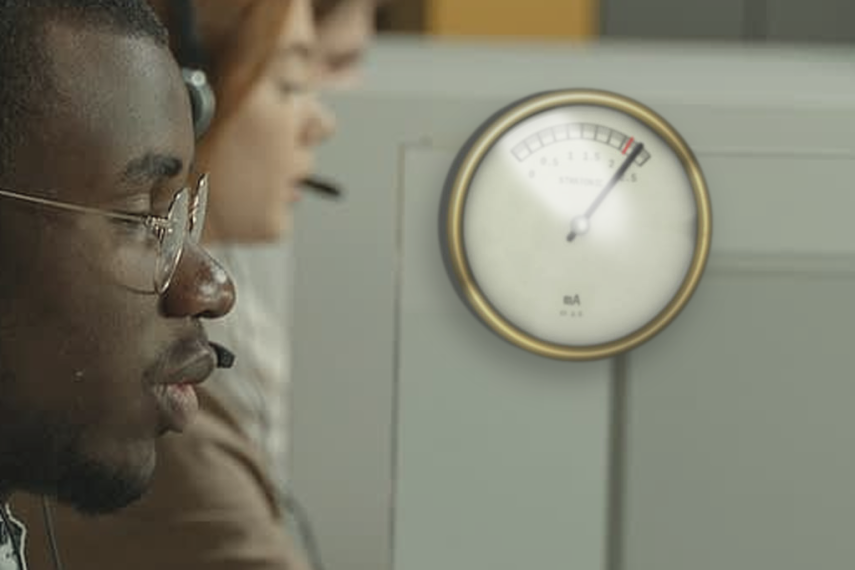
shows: 2.25 mA
